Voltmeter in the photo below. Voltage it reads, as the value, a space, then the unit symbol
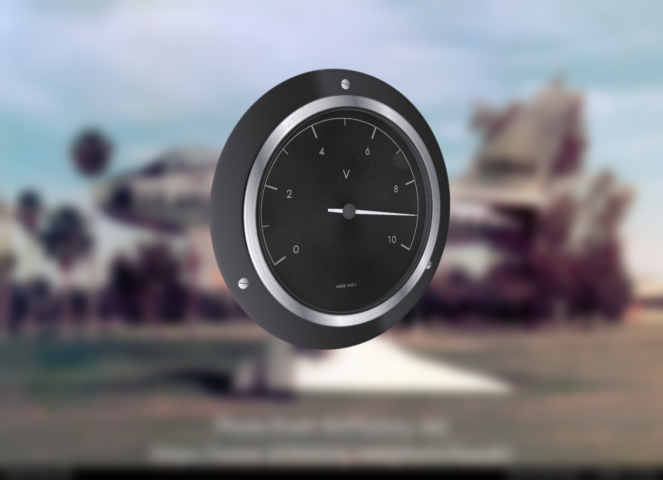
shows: 9 V
